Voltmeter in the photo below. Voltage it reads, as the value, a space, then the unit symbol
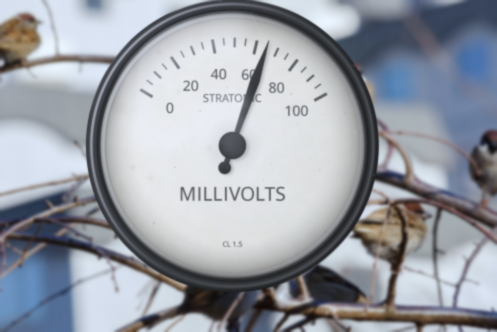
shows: 65 mV
